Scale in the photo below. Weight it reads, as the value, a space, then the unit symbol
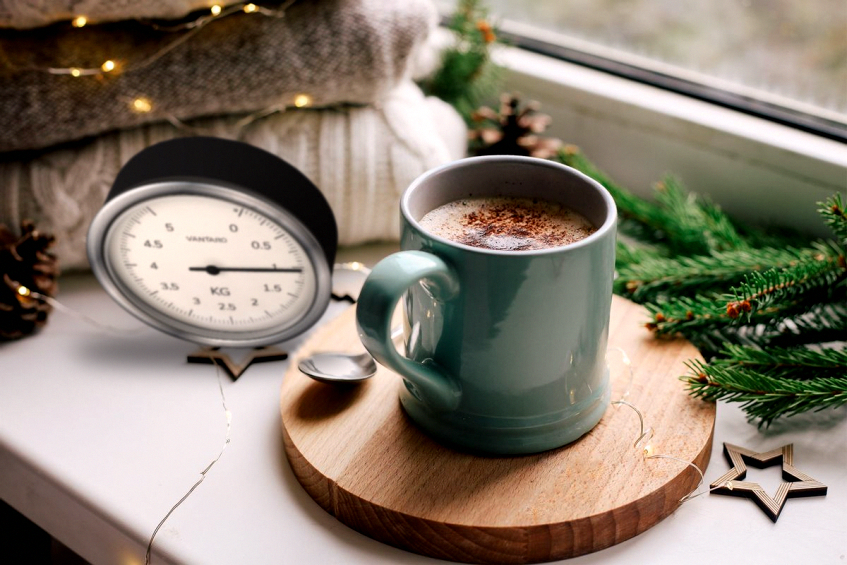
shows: 1 kg
